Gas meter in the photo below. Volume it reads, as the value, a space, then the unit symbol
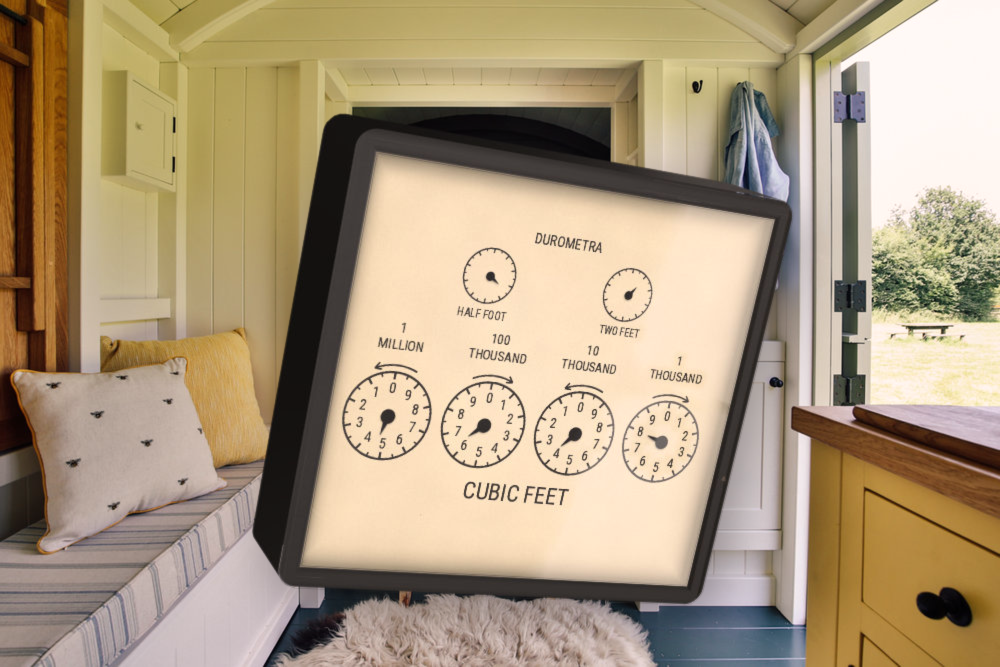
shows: 463800 ft³
